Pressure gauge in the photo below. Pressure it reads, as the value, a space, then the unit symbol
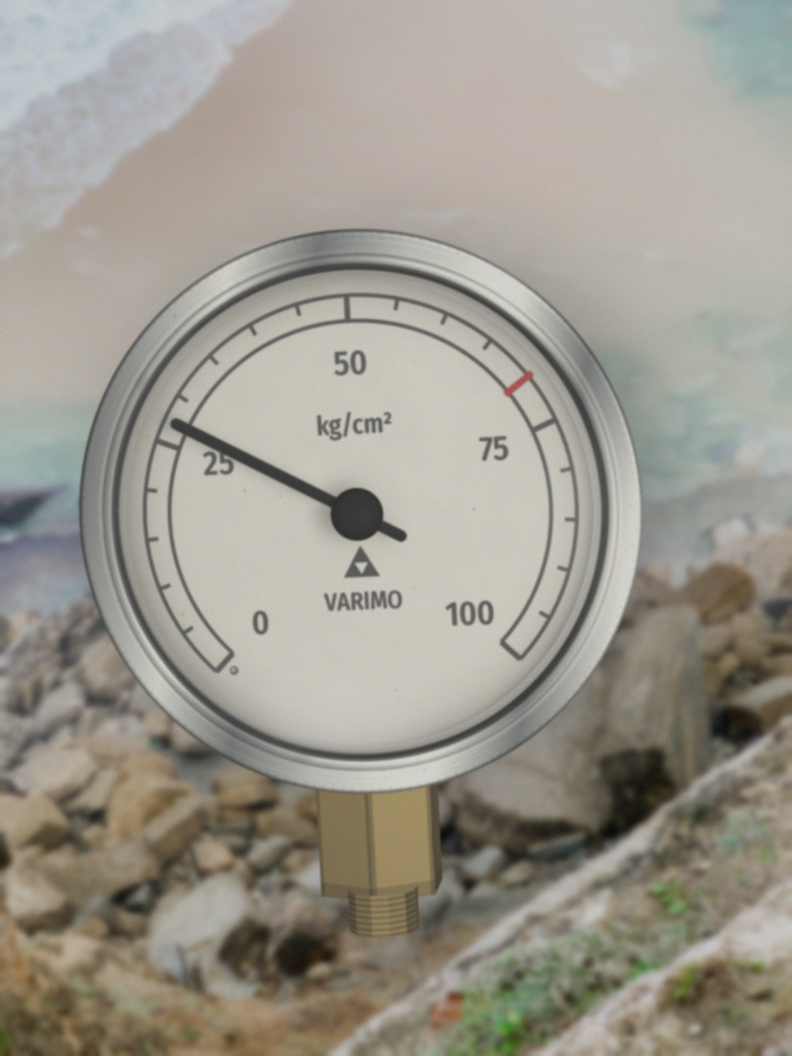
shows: 27.5 kg/cm²
